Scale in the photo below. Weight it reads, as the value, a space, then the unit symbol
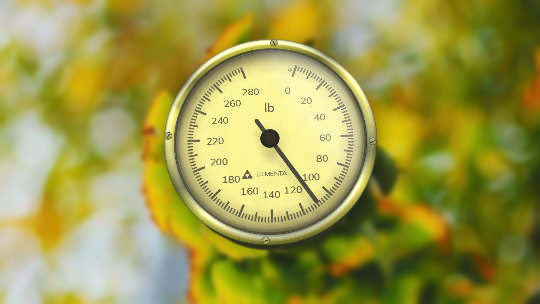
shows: 110 lb
